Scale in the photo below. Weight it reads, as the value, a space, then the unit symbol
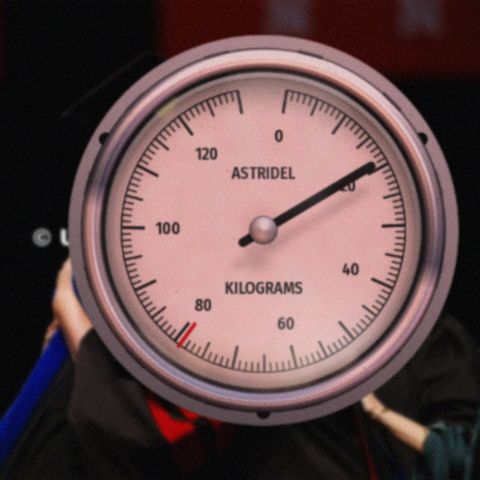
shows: 19 kg
